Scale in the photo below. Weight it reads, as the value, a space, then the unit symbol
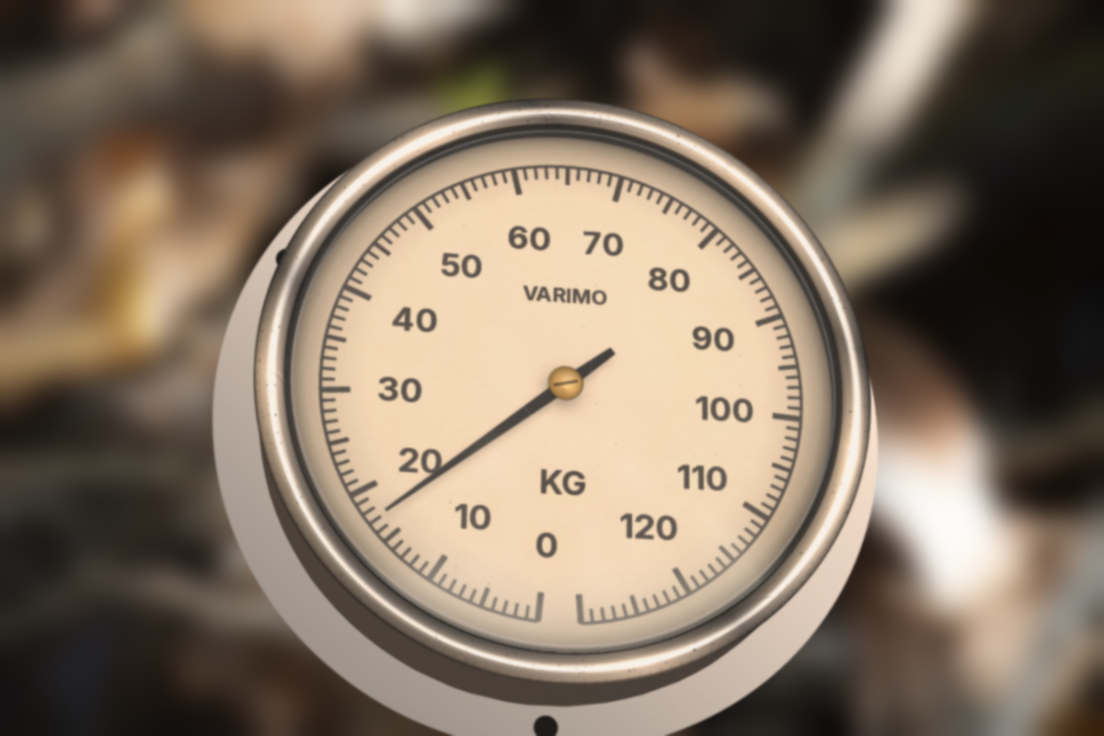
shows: 17 kg
